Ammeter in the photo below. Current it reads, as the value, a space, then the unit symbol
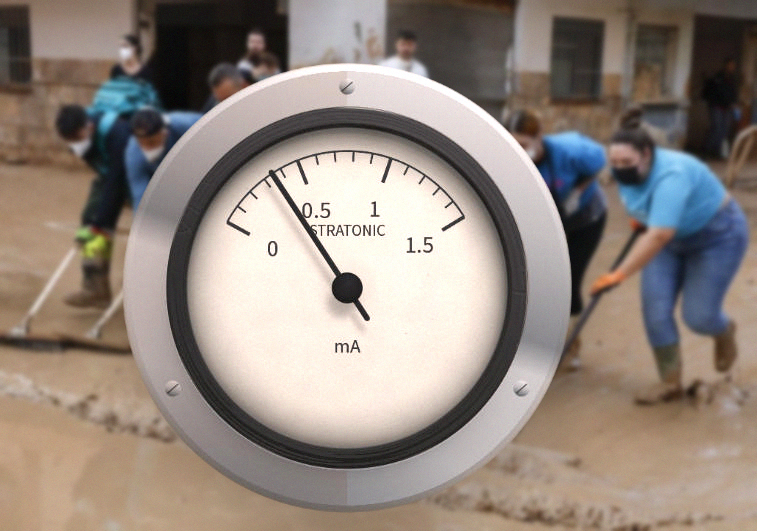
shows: 0.35 mA
